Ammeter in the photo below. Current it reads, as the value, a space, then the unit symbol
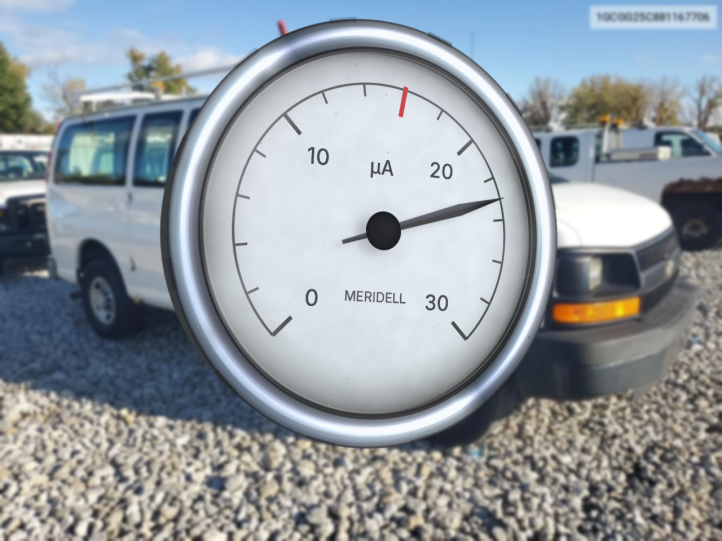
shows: 23 µA
